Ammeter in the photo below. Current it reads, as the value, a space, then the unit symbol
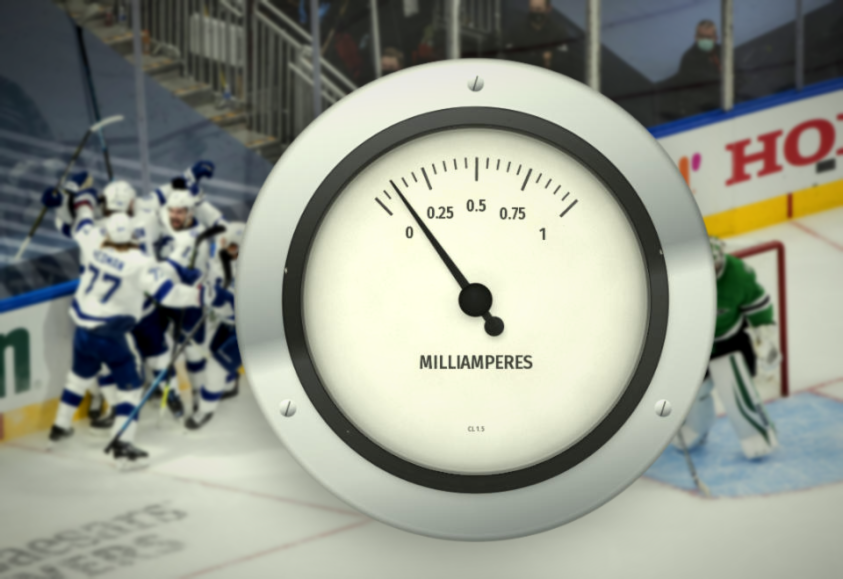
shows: 0.1 mA
